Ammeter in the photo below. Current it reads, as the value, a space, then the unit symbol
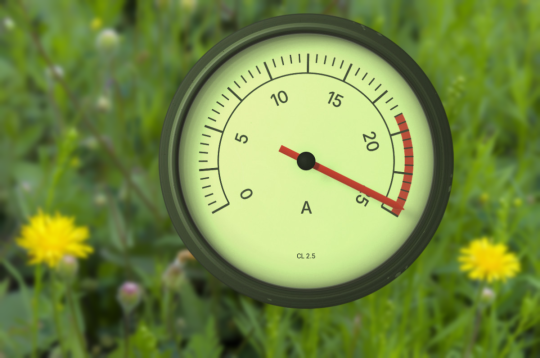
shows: 24.5 A
